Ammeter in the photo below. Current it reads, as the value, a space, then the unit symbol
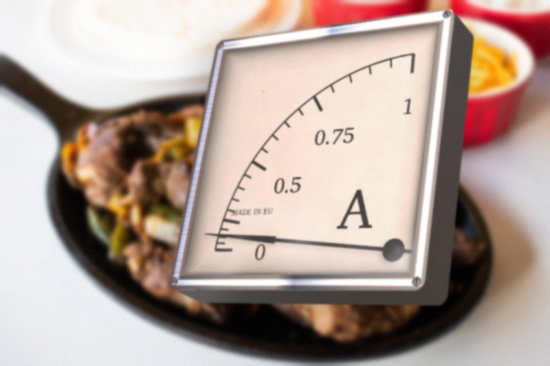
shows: 0.15 A
